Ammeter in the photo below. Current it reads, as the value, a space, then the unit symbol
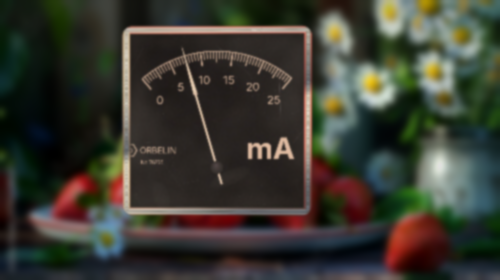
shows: 7.5 mA
